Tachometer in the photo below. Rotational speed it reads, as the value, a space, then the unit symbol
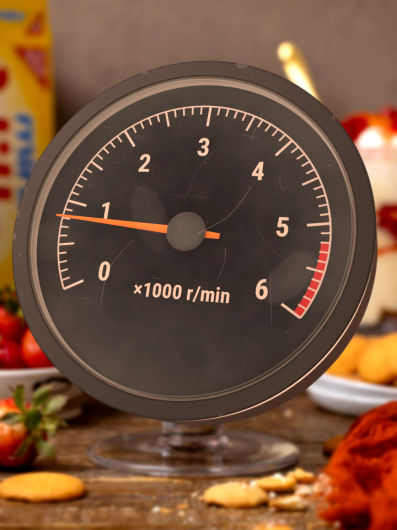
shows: 800 rpm
